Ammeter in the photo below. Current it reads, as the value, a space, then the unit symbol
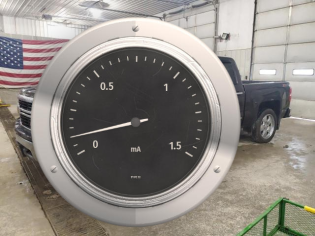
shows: 0.1 mA
